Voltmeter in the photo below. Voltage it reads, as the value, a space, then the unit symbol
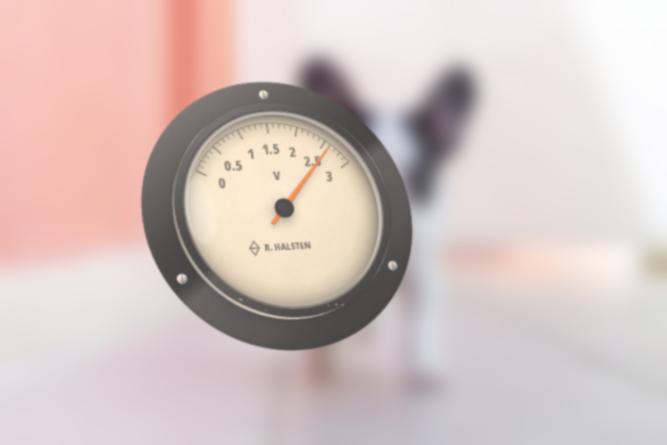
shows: 2.6 V
